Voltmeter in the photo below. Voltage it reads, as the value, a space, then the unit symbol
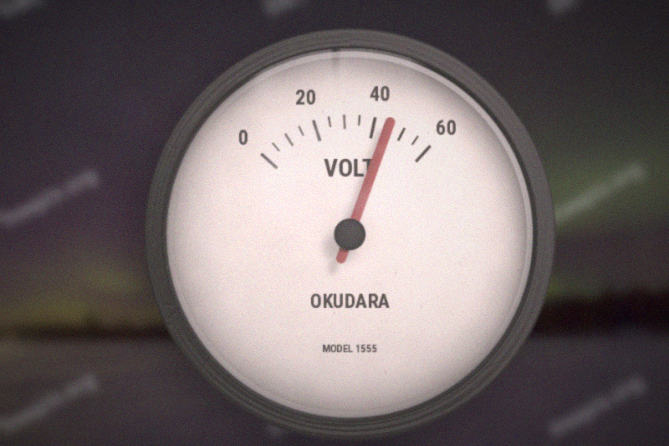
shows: 45 V
